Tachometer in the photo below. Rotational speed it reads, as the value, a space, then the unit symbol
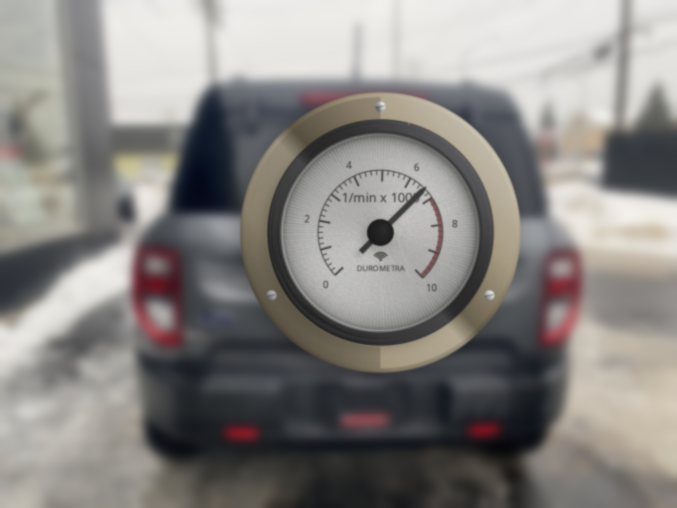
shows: 6600 rpm
